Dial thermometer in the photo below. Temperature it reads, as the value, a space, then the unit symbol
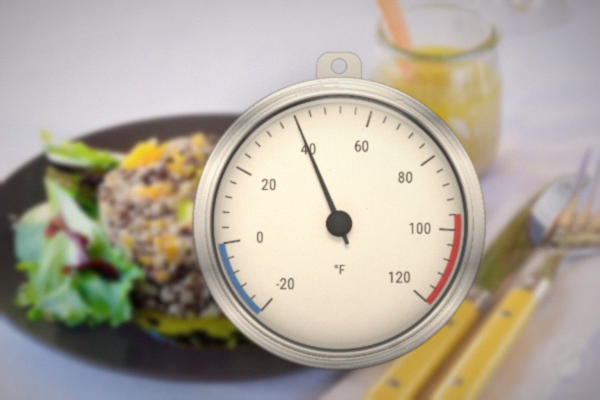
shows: 40 °F
